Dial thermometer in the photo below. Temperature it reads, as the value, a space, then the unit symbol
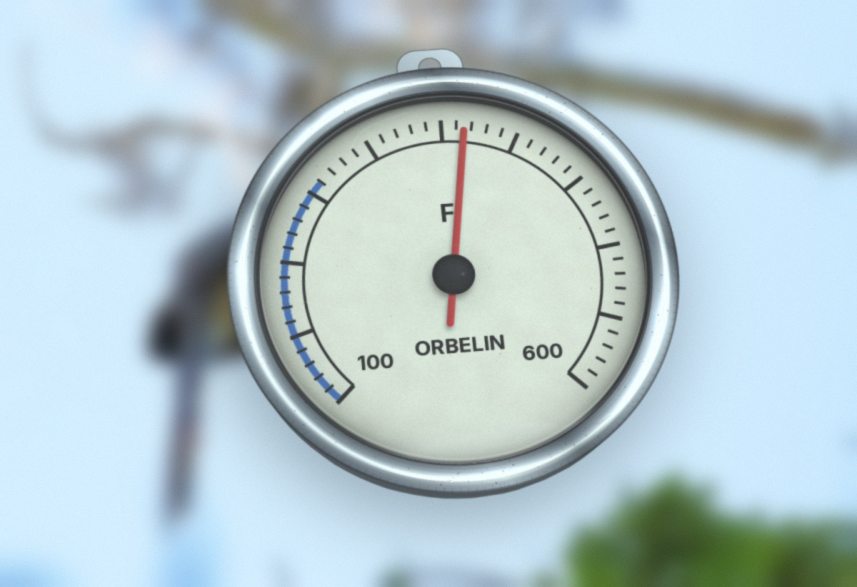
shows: 365 °F
